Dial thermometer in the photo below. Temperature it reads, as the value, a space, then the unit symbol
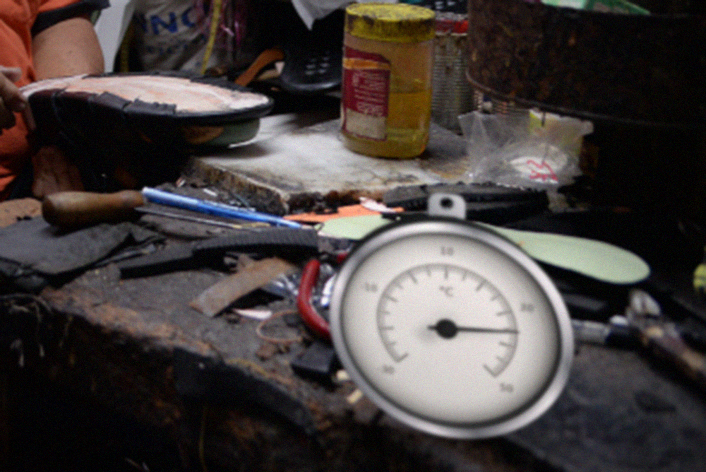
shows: 35 °C
